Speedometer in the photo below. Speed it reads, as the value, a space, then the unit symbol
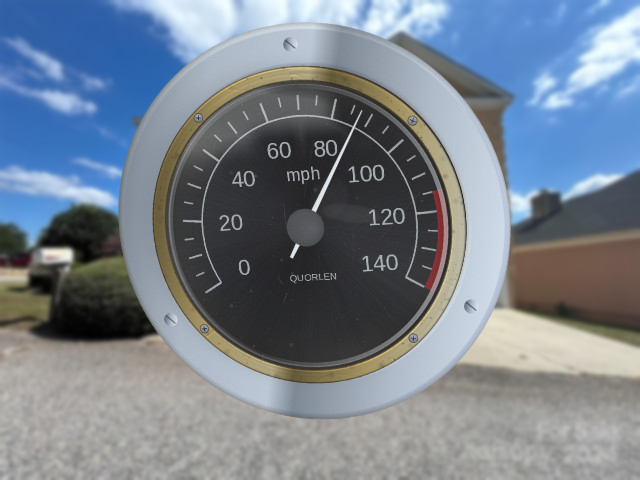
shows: 87.5 mph
